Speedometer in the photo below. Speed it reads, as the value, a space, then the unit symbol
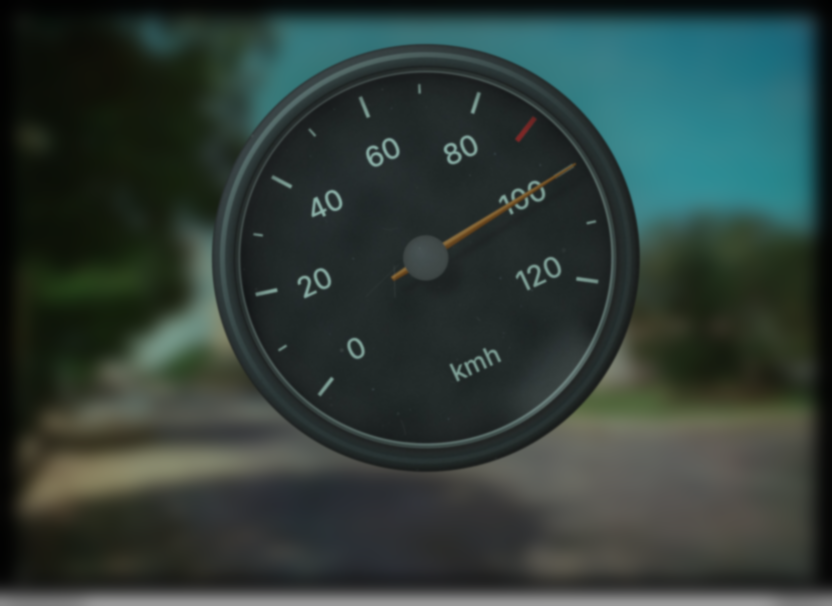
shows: 100 km/h
